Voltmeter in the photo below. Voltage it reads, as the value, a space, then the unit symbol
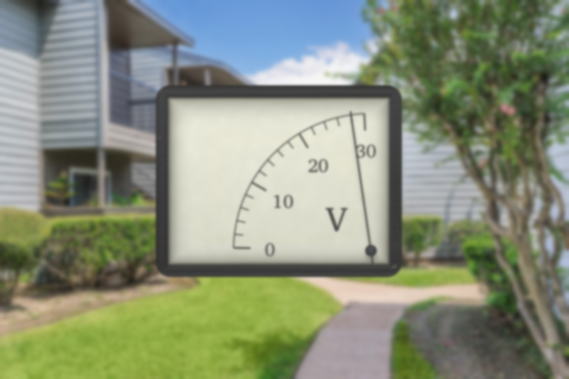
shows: 28 V
